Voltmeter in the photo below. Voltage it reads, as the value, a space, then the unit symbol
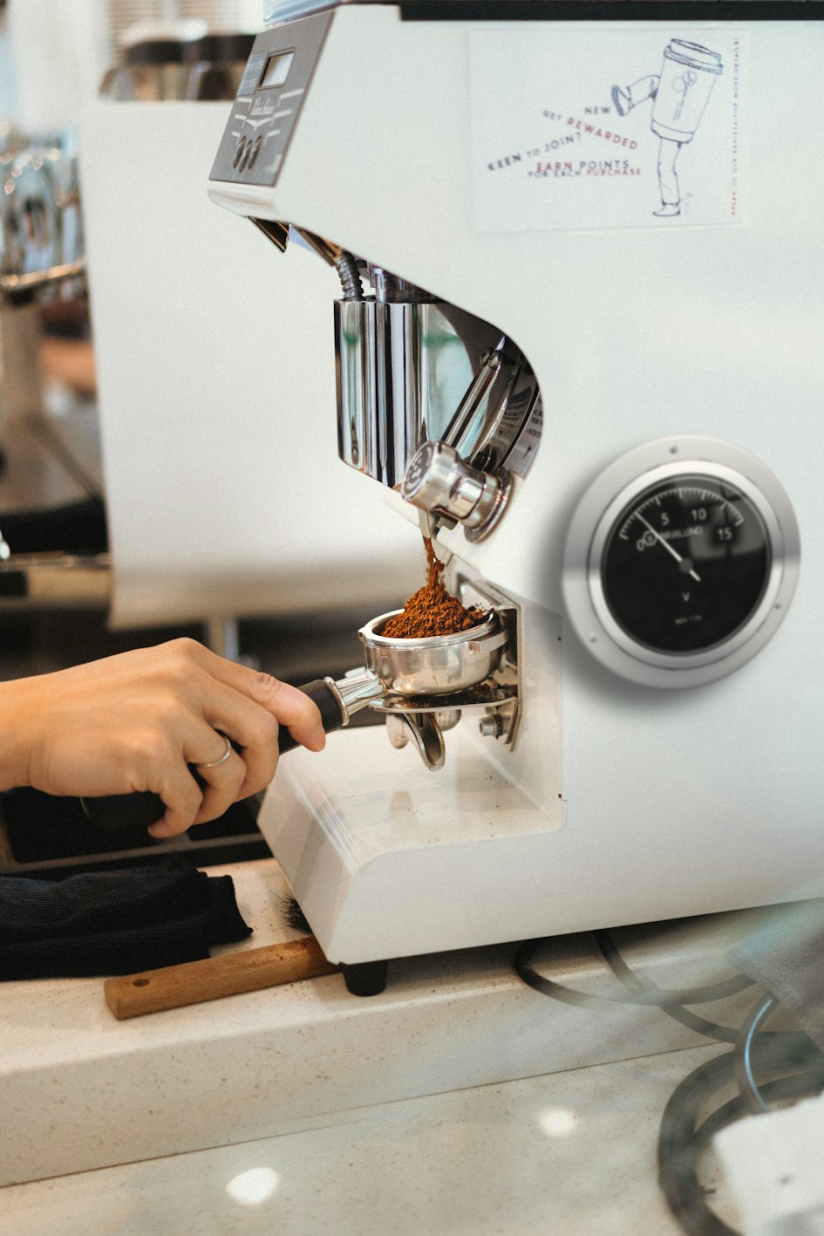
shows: 2.5 V
